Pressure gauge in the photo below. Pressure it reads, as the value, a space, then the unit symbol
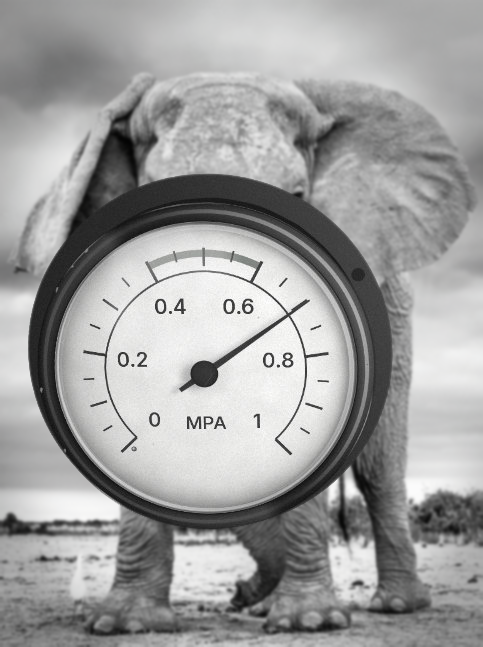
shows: 0.7 MPa
